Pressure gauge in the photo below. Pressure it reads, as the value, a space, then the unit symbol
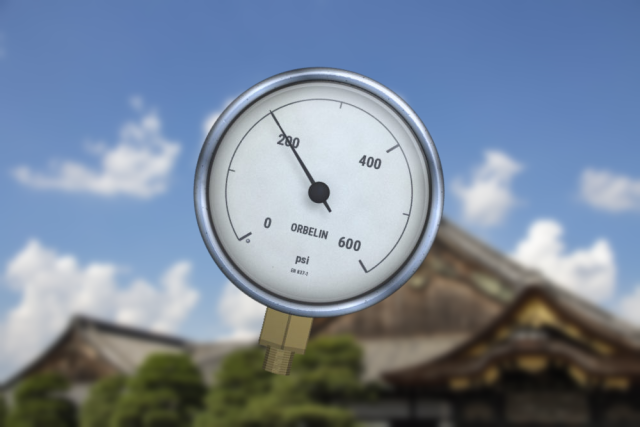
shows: 200 psi
